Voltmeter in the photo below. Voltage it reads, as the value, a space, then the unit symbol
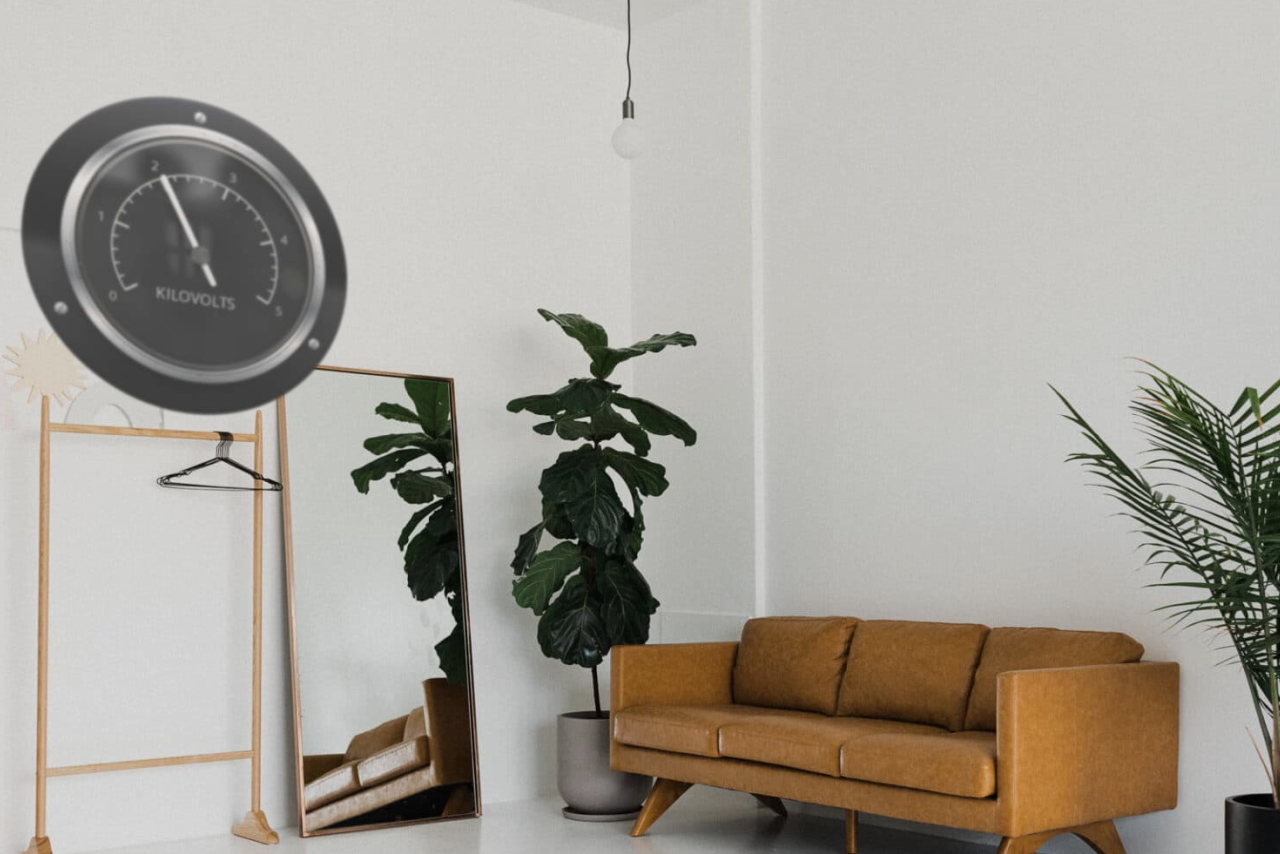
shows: 2 kV
